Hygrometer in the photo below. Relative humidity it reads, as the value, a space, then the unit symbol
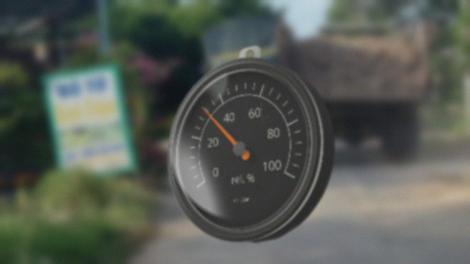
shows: 32 %
